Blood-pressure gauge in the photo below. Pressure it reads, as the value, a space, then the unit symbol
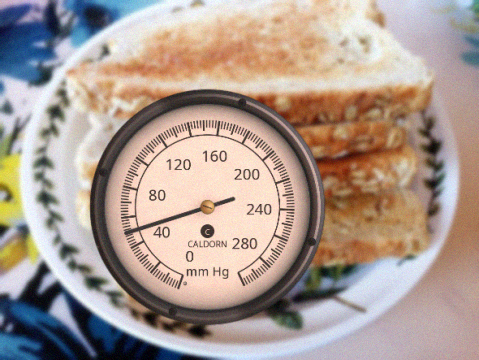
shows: 50 mmHg
